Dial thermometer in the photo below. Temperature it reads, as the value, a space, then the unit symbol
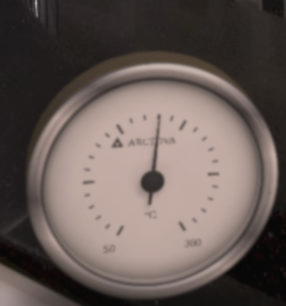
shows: 180 °C
